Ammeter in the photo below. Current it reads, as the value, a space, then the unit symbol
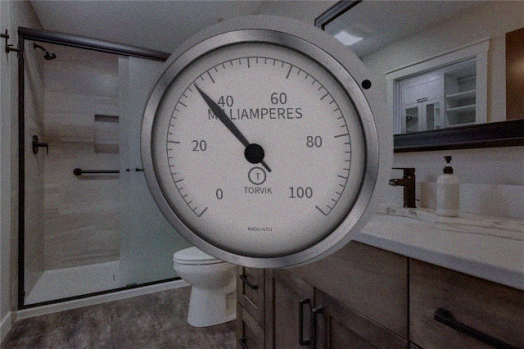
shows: 36 mA
